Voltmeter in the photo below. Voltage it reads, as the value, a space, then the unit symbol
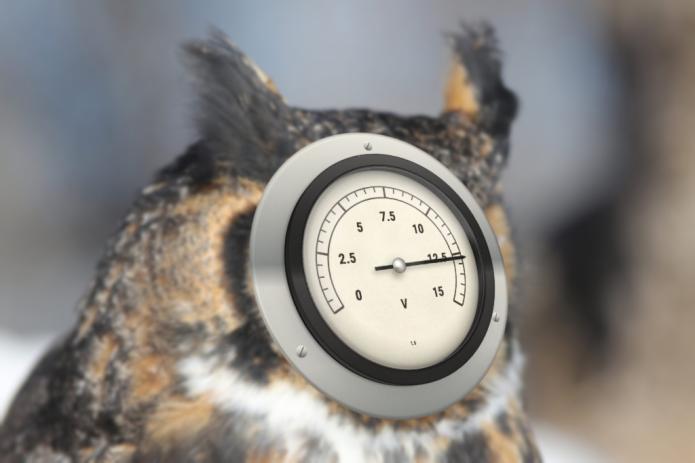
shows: 12.75 V
